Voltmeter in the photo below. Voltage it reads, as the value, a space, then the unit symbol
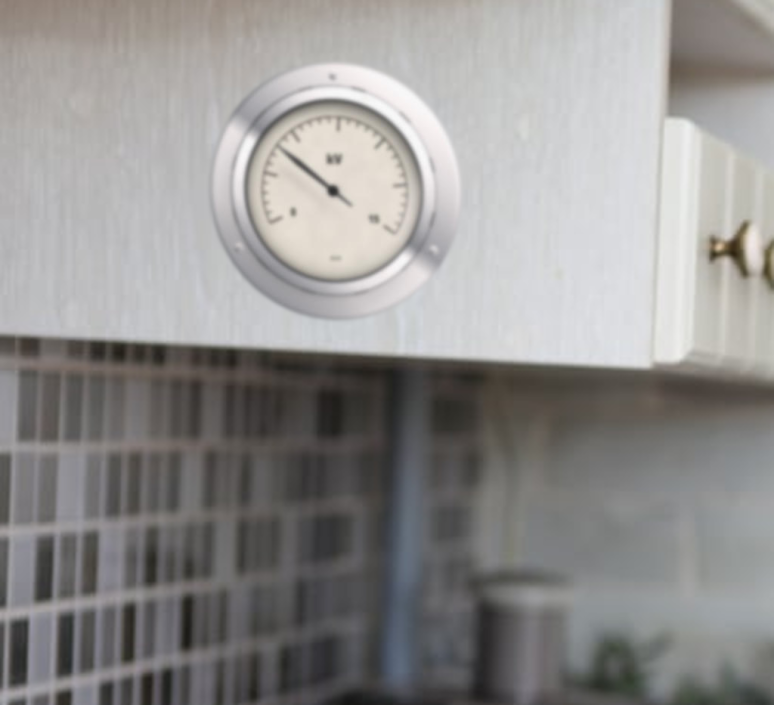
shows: 4 kV
